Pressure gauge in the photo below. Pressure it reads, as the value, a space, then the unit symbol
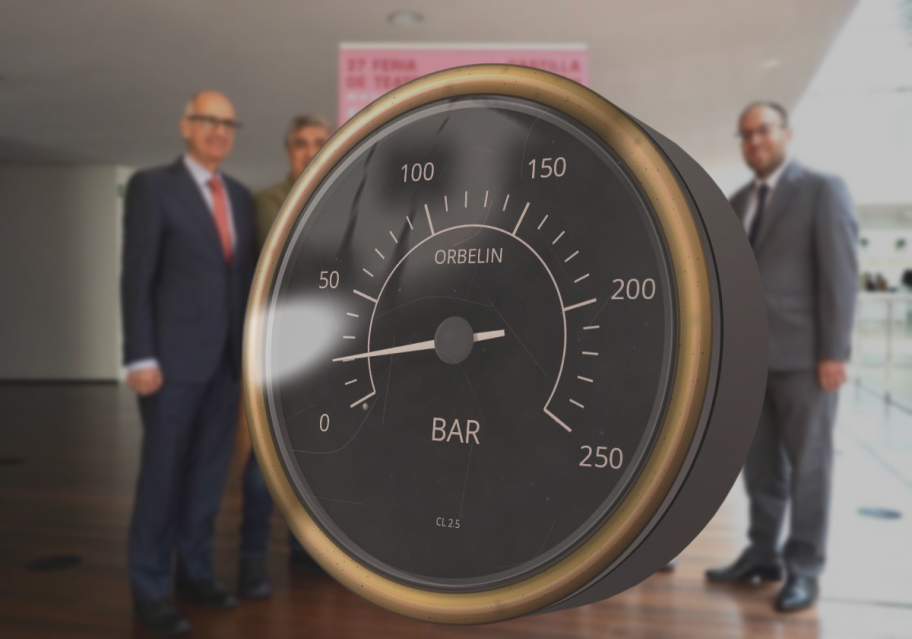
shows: 20 bar
